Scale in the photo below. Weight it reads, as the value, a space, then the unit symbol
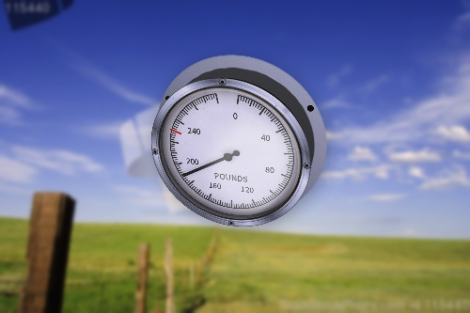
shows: 190 lb
